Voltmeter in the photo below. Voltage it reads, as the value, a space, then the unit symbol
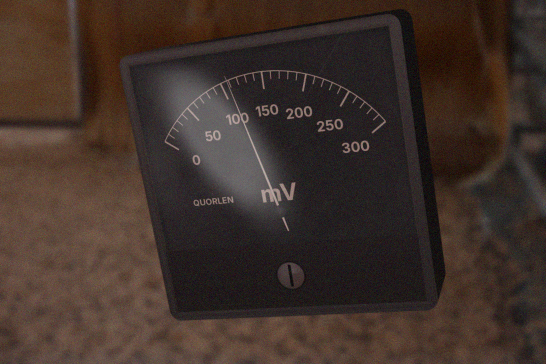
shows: 110 mV
